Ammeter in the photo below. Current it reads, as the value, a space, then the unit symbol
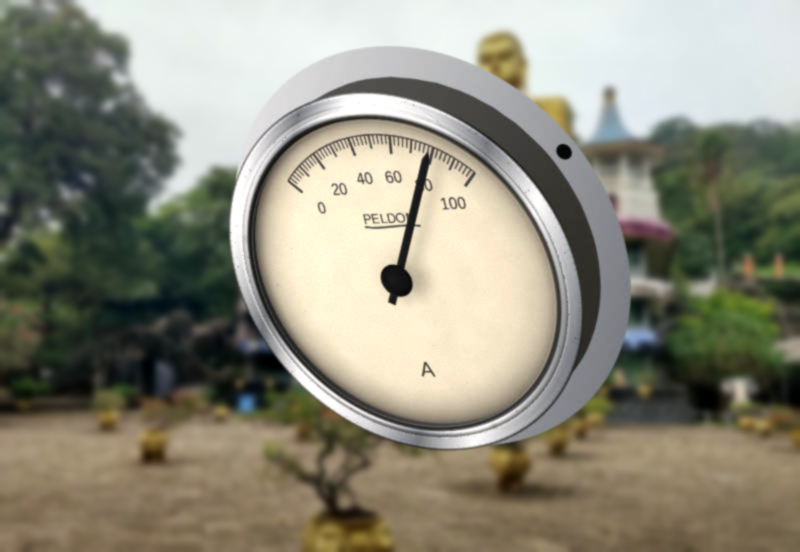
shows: 80 A
